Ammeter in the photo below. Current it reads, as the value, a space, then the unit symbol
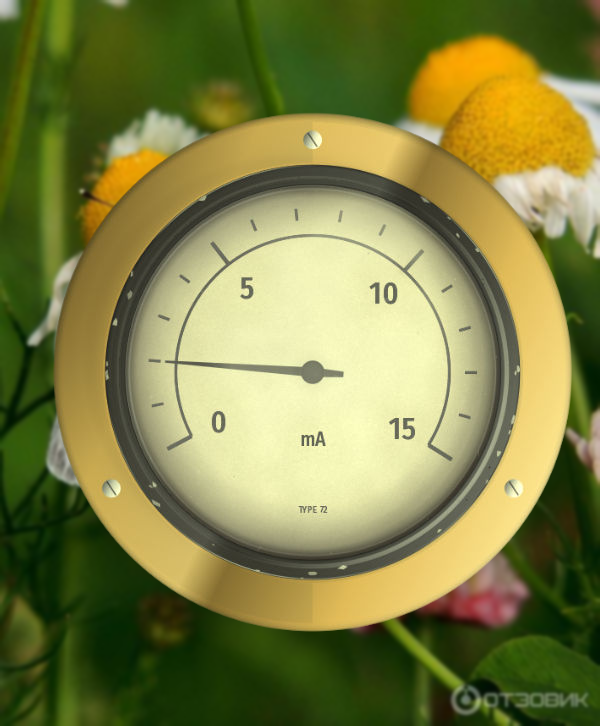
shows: 2 mA
